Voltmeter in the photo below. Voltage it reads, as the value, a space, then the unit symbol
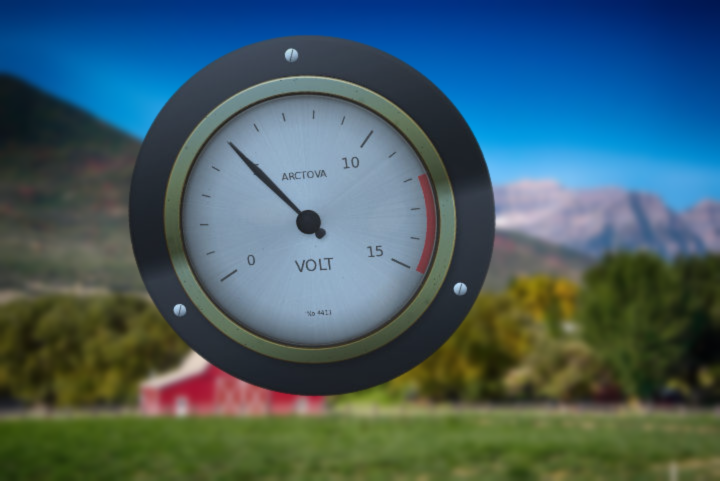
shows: 5 V
